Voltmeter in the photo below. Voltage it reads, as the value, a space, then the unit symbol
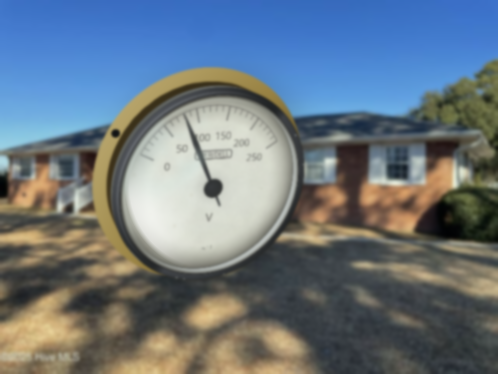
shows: 80 V
